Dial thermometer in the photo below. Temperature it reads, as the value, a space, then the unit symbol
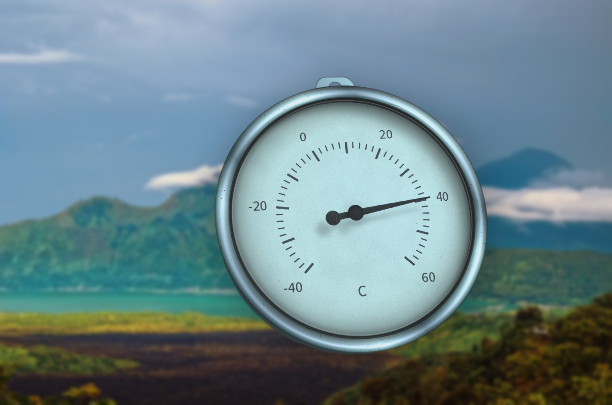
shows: 40 °C
